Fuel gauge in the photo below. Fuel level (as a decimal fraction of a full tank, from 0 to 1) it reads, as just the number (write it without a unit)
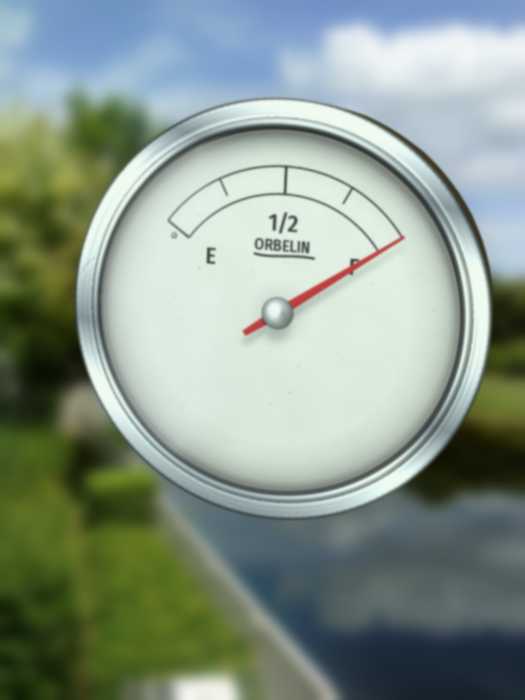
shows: 1
